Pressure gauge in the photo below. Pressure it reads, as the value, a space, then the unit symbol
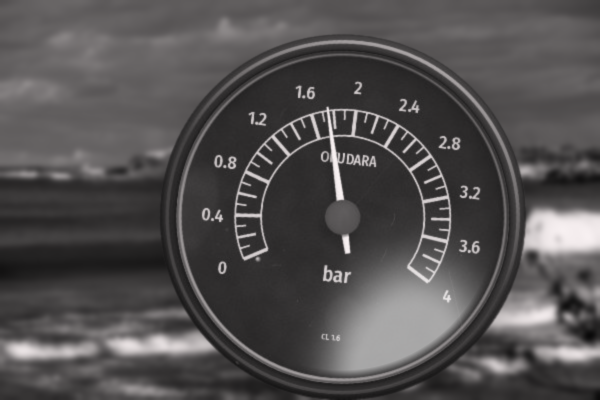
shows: 1.75 bar
